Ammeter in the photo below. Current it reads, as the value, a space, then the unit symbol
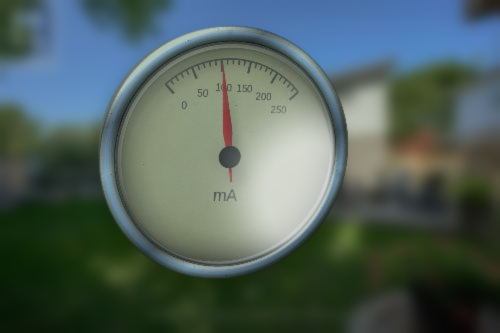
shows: 100 mA
